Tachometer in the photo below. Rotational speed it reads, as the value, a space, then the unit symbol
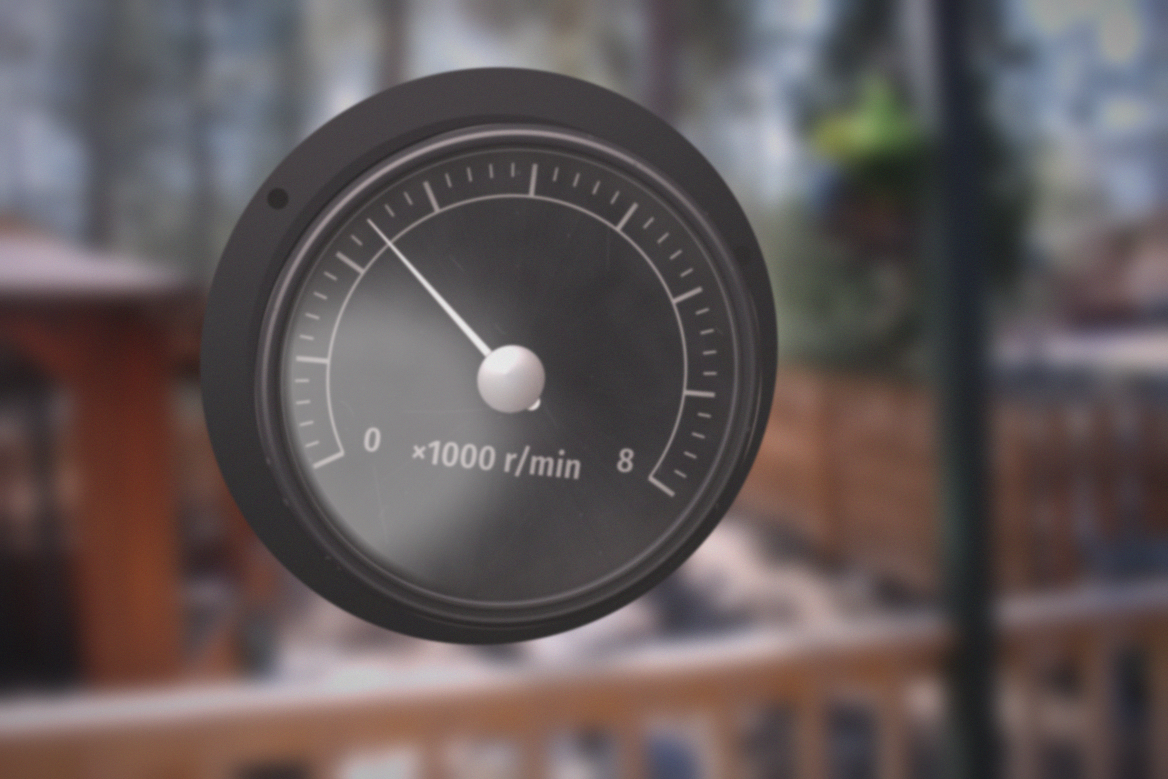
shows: 2400 rpm
